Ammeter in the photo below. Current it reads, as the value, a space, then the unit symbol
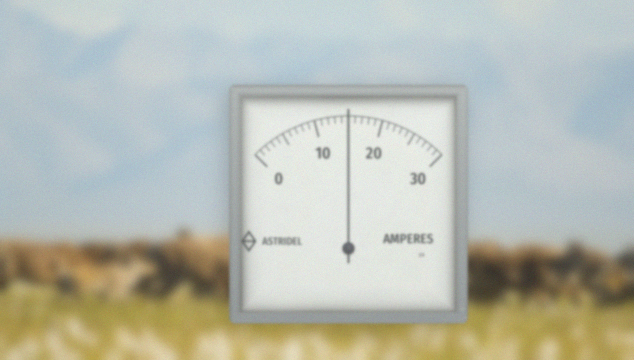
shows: 15 A
